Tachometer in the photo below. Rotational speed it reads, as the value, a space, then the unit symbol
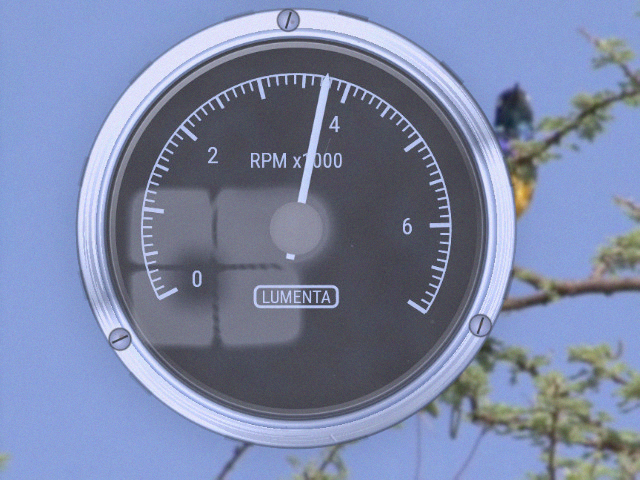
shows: 3750 rpm
